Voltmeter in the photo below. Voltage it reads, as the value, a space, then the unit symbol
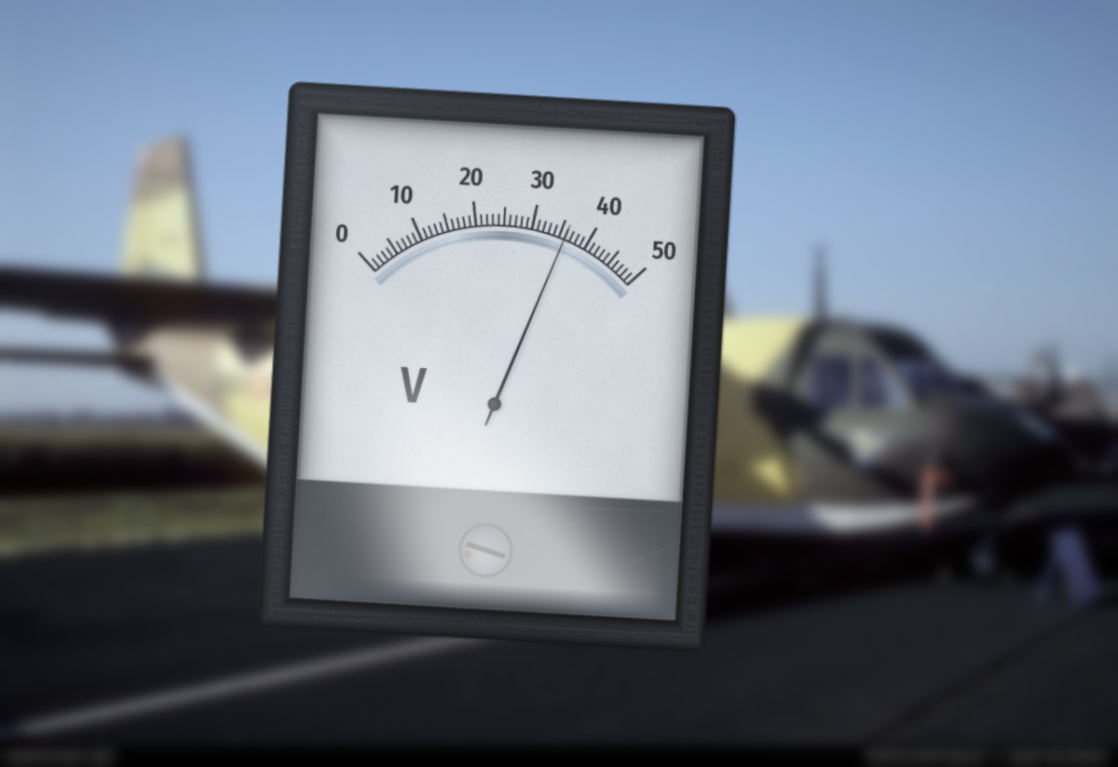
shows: 36 V
